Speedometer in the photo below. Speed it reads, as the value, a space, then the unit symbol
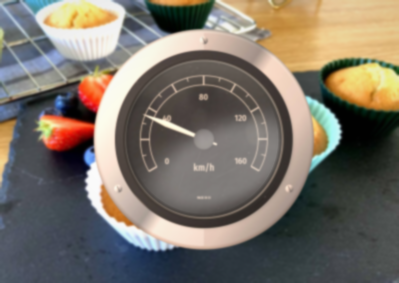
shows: 35 km/h
